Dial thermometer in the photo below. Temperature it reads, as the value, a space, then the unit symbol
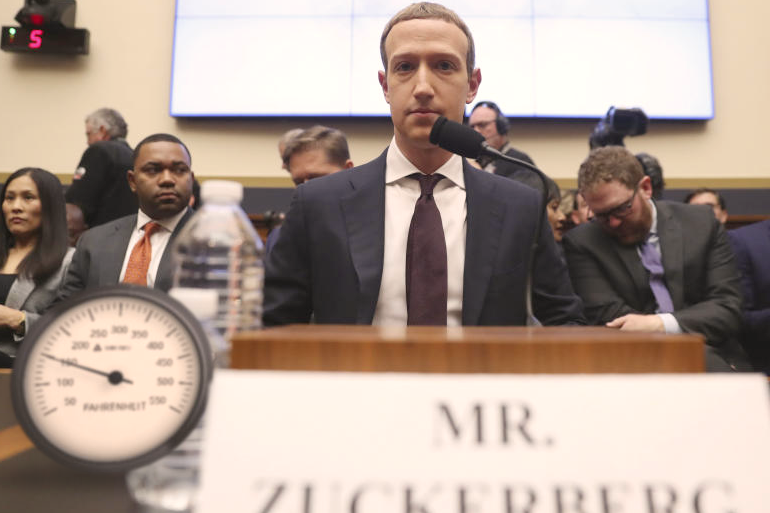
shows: 150 °F
